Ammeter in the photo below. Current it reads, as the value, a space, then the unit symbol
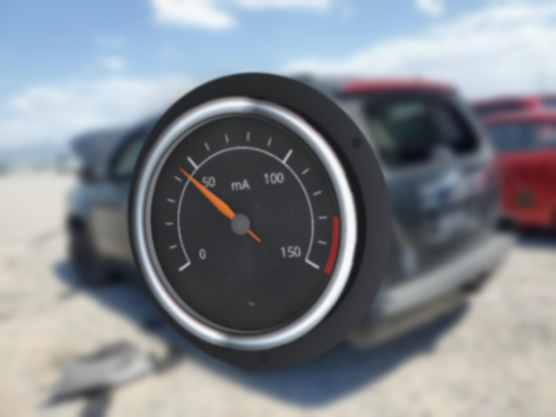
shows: 45 mA
